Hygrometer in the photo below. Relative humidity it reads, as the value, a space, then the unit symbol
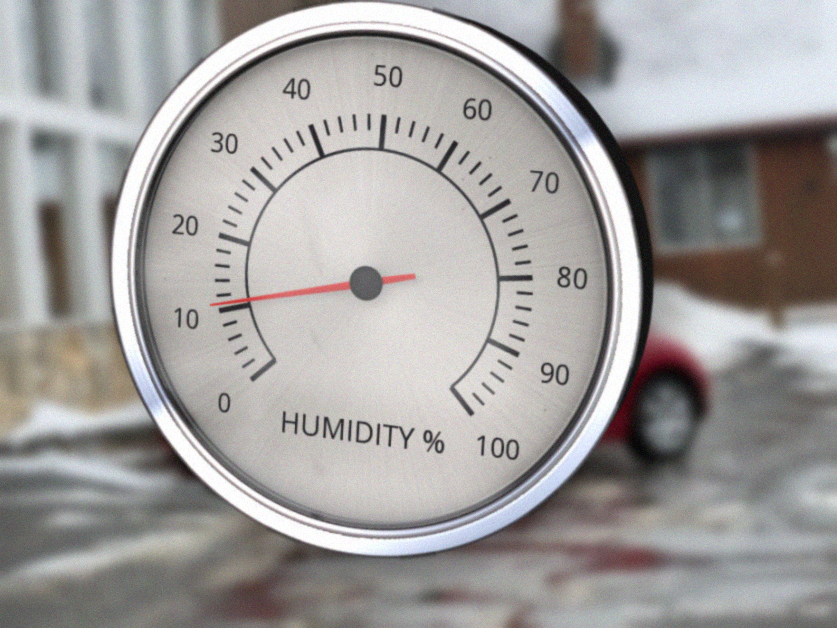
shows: 11 %
